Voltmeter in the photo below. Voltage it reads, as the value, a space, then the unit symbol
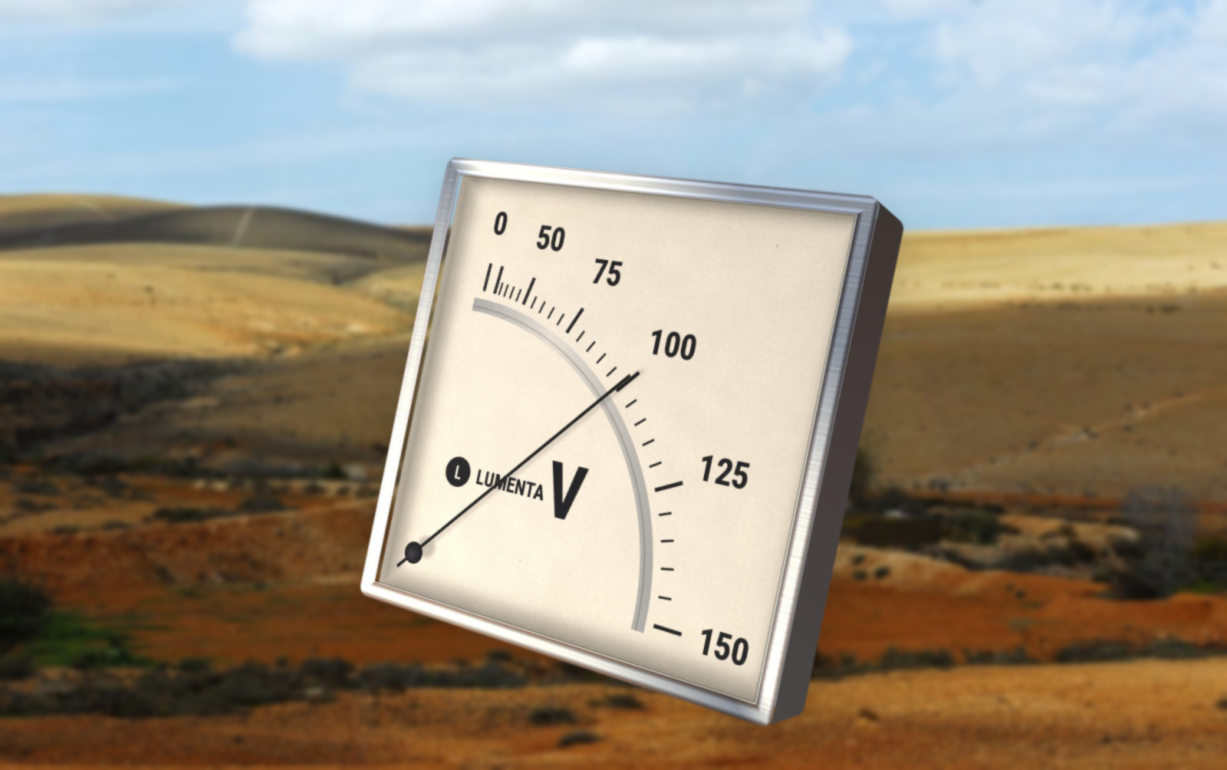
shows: 100 V
